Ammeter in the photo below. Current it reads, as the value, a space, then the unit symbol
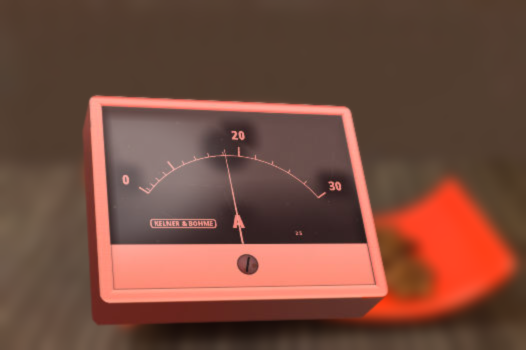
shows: 18 A
